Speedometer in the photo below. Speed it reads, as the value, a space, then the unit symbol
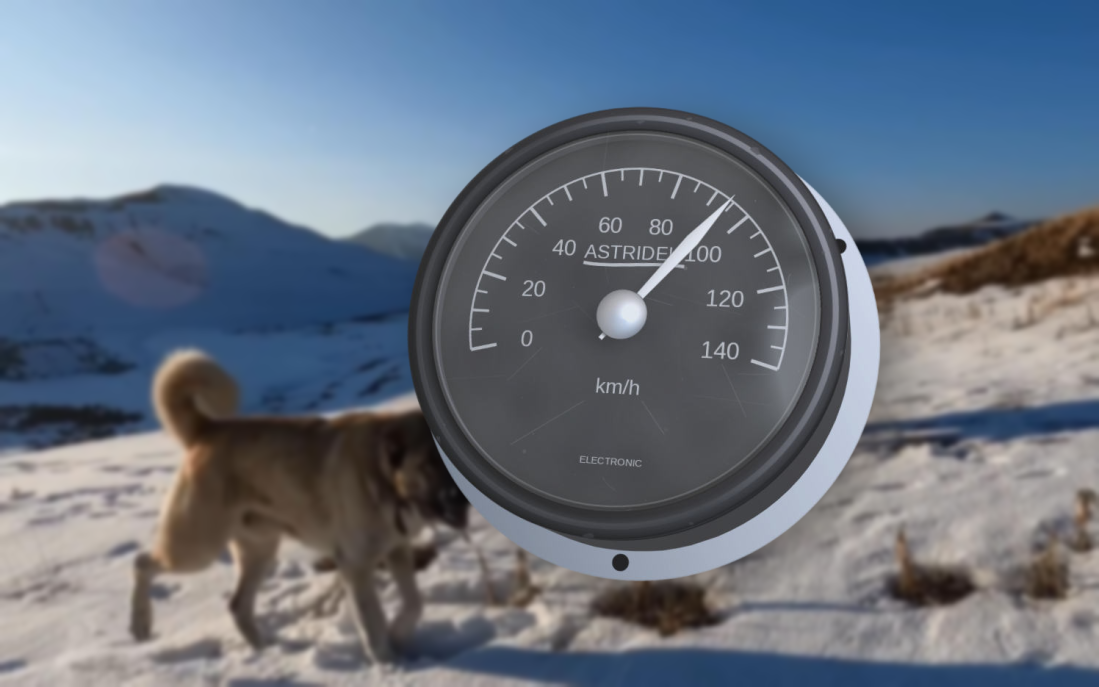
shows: 95 km/h
